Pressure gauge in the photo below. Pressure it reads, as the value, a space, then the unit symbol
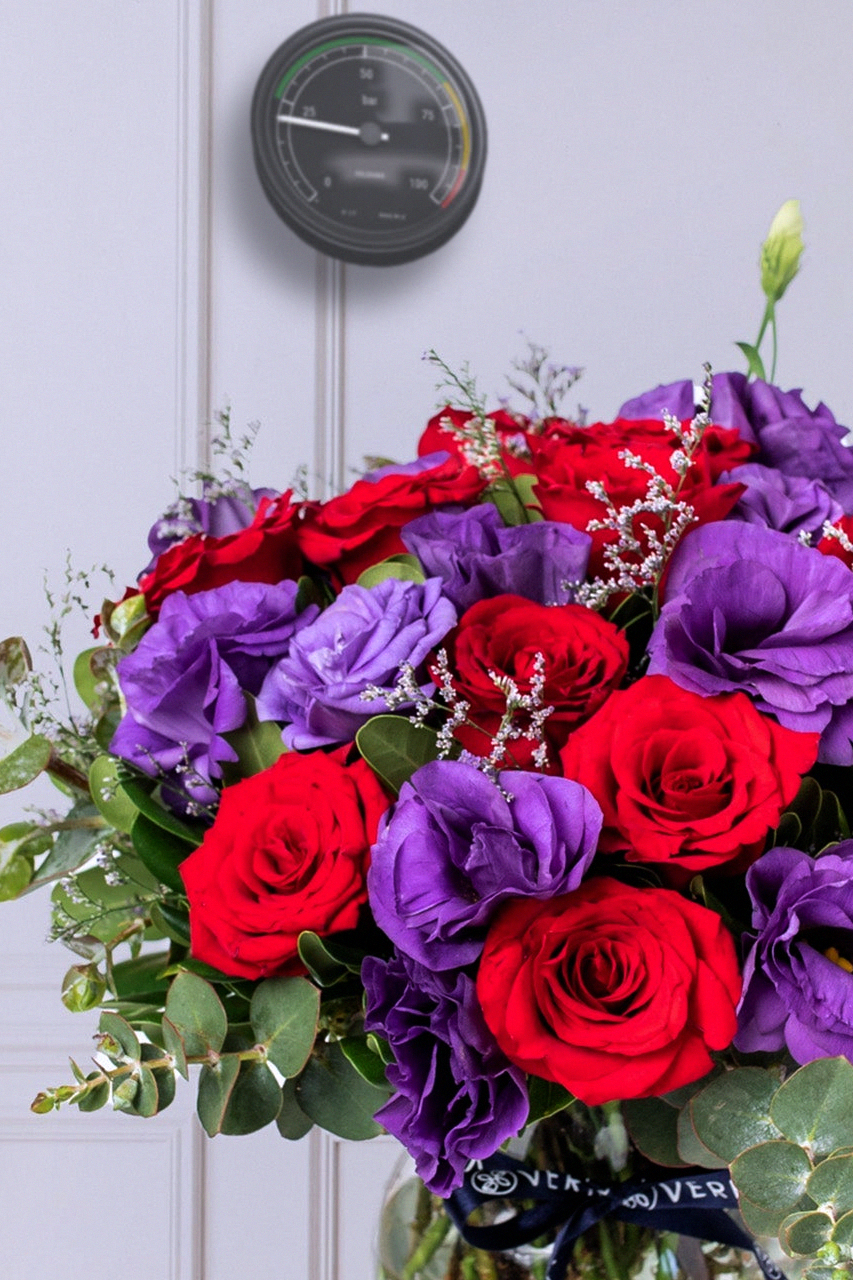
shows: 20 bar
